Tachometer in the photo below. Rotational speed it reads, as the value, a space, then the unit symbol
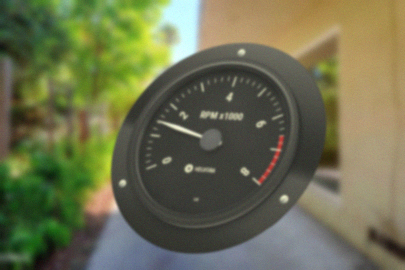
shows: 1400 rpm
